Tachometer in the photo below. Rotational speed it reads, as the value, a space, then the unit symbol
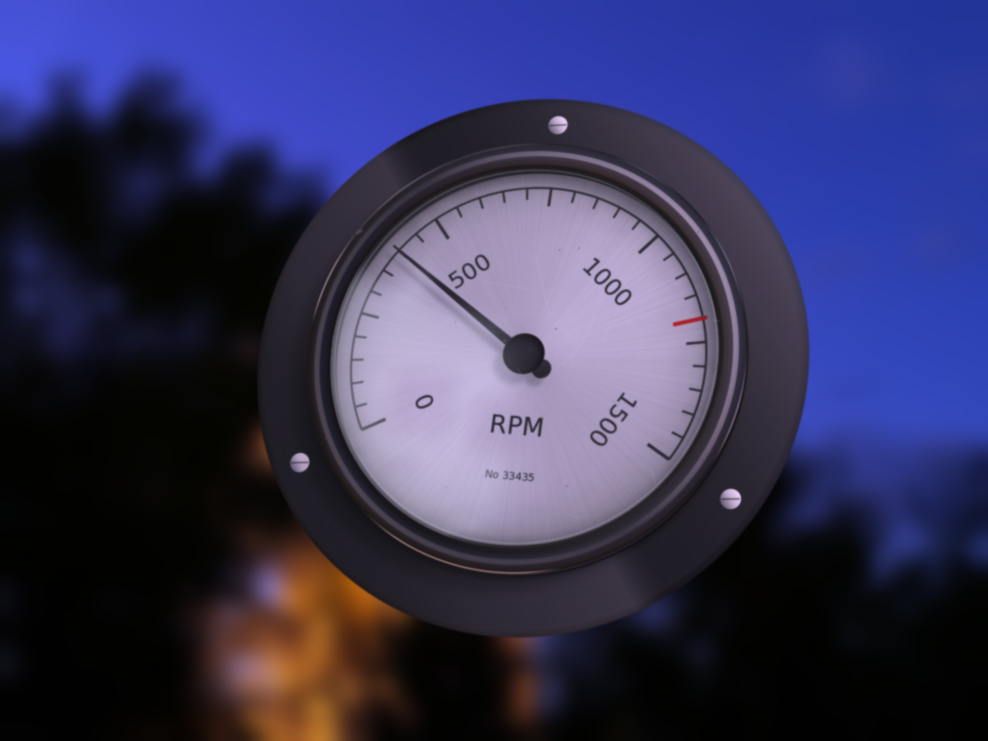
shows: 400 rpm
